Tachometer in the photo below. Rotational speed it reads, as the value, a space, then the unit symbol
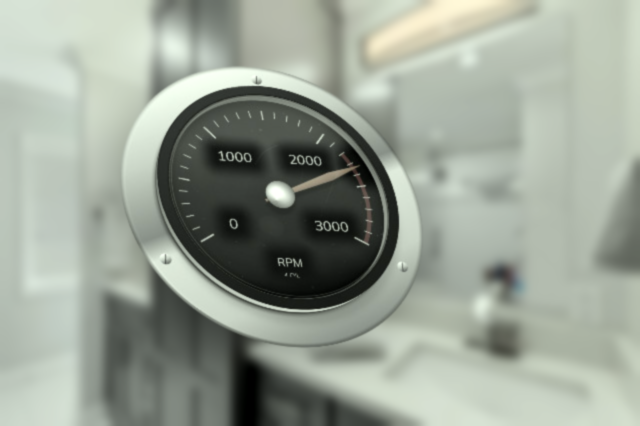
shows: 2350 rpm
